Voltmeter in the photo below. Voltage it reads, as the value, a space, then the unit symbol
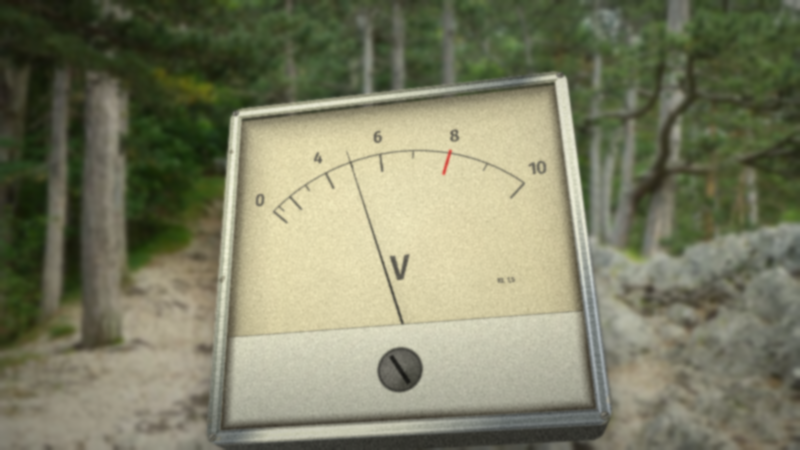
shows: 5 V
